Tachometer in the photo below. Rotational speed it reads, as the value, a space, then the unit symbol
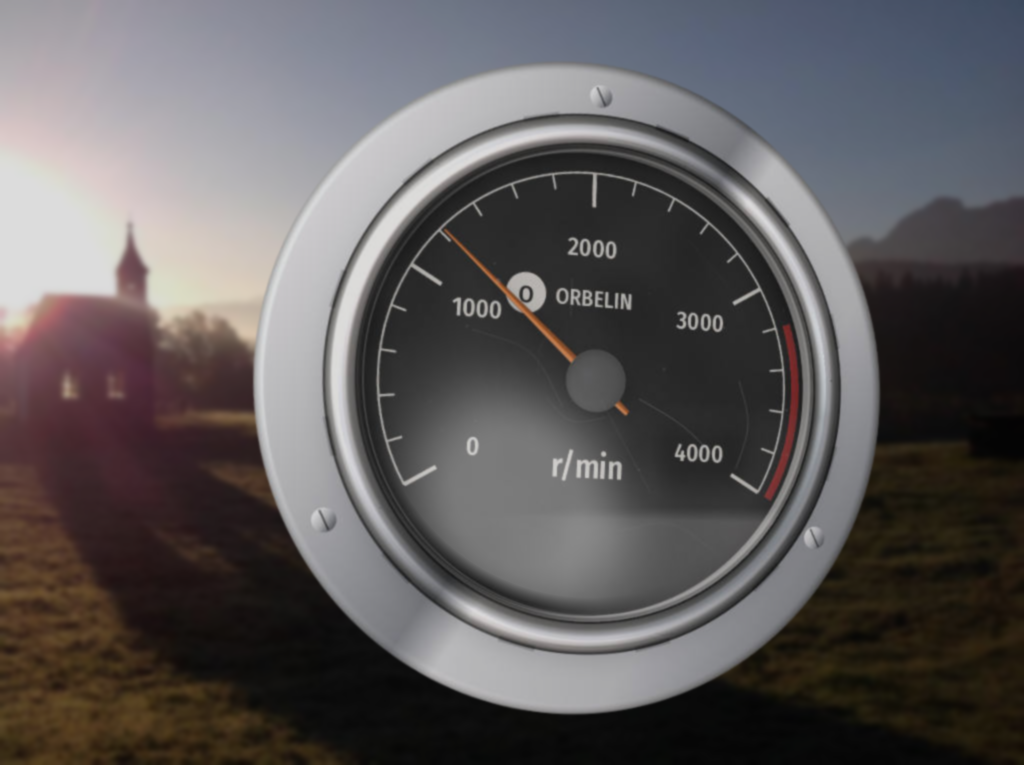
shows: 1200 rpm
